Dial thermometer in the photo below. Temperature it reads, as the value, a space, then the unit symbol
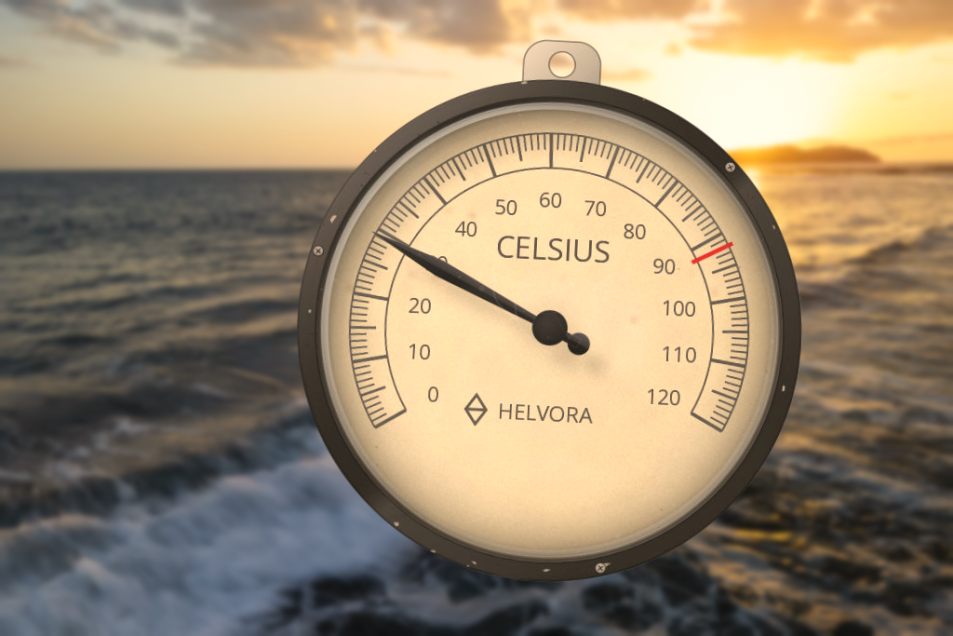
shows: 29 °C
